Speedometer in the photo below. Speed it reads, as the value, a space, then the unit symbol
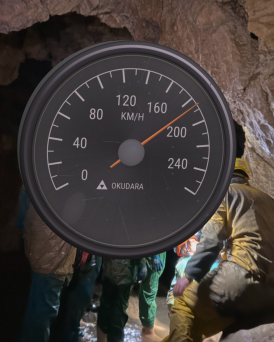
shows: 185 km/h
